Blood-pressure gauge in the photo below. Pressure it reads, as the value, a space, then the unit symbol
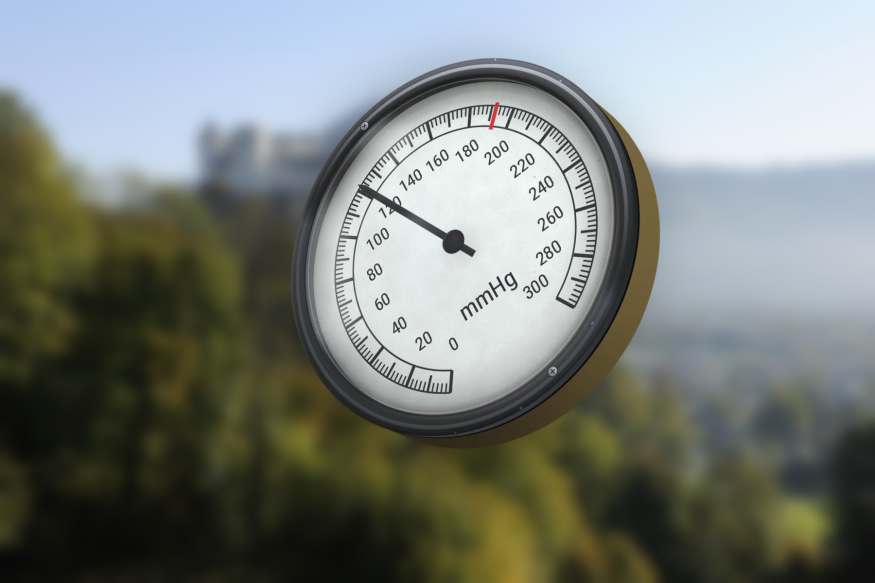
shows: 122 mmHg
